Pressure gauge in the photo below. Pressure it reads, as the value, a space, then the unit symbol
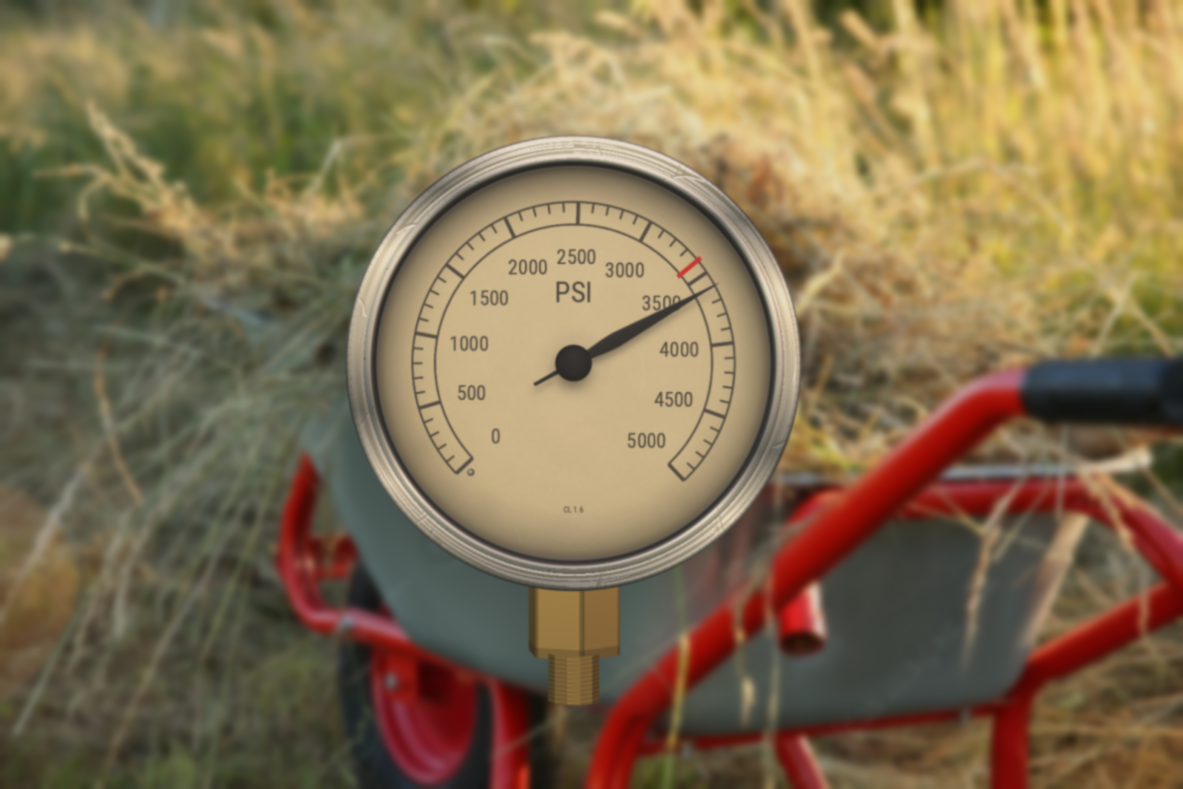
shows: 3600 psi
